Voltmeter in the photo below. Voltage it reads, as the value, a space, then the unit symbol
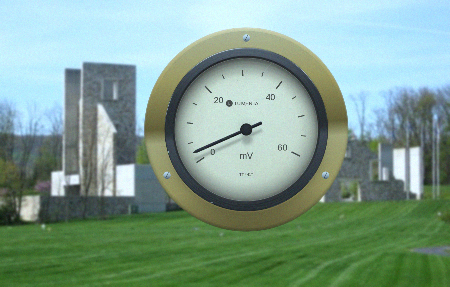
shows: 2.5 mV
